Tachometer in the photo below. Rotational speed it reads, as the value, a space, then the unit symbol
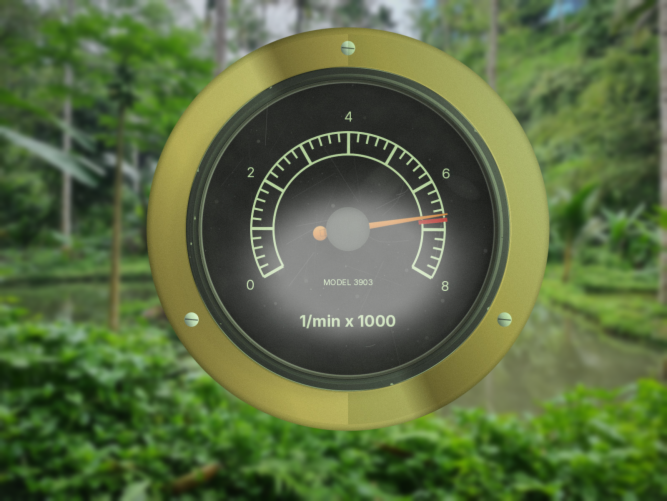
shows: 6700 rpm
